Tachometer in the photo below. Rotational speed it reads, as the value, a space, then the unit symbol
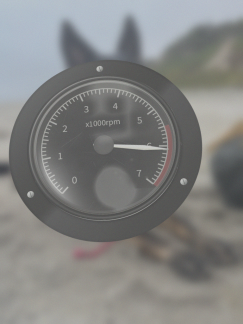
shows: 6100 rpm
